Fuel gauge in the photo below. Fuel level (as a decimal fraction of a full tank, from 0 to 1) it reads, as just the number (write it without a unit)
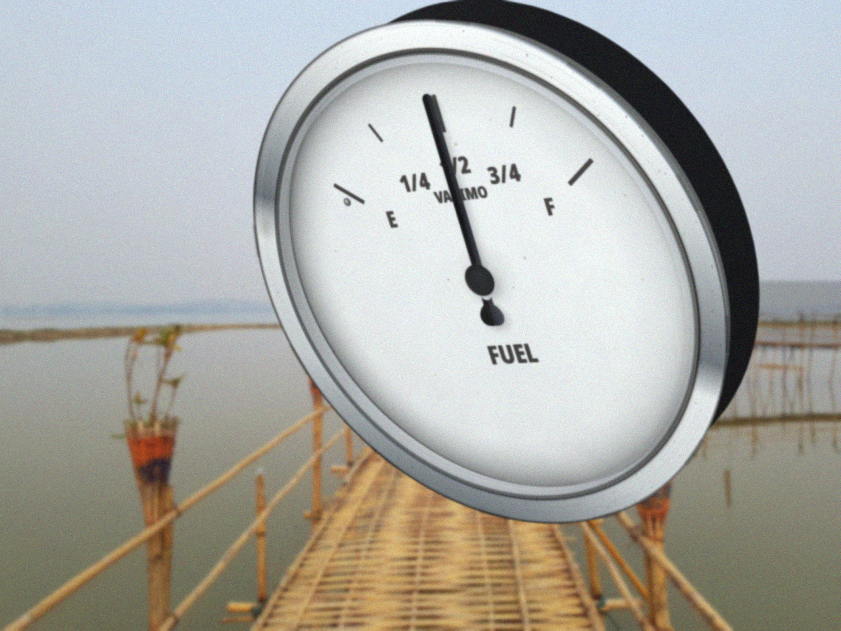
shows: 0.5
